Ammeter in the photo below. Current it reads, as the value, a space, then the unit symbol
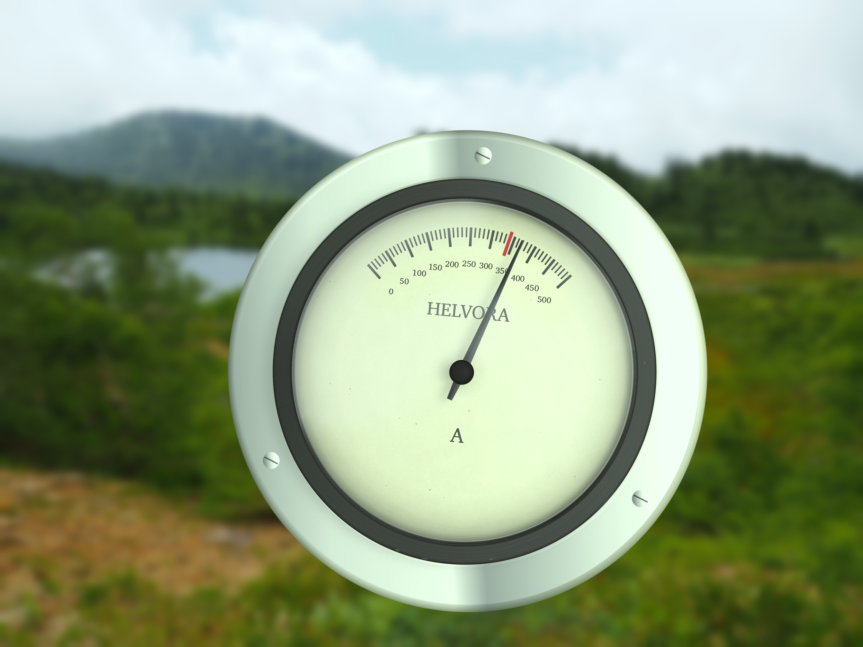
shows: 370 A
